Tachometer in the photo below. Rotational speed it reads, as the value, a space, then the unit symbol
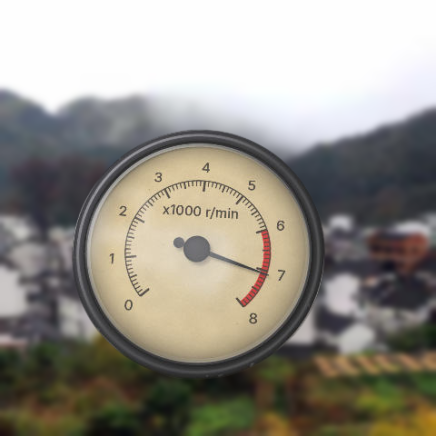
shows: 7100 rpm
